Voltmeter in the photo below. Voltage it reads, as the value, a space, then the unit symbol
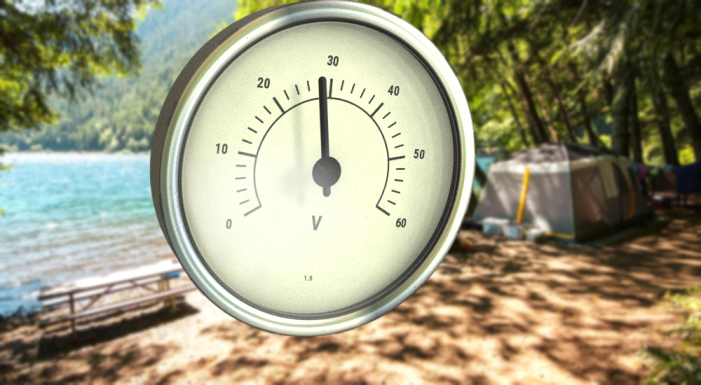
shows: 28 V
